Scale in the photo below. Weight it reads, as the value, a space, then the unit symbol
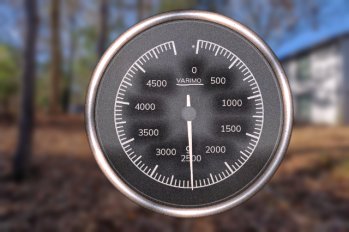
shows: 2500 g
